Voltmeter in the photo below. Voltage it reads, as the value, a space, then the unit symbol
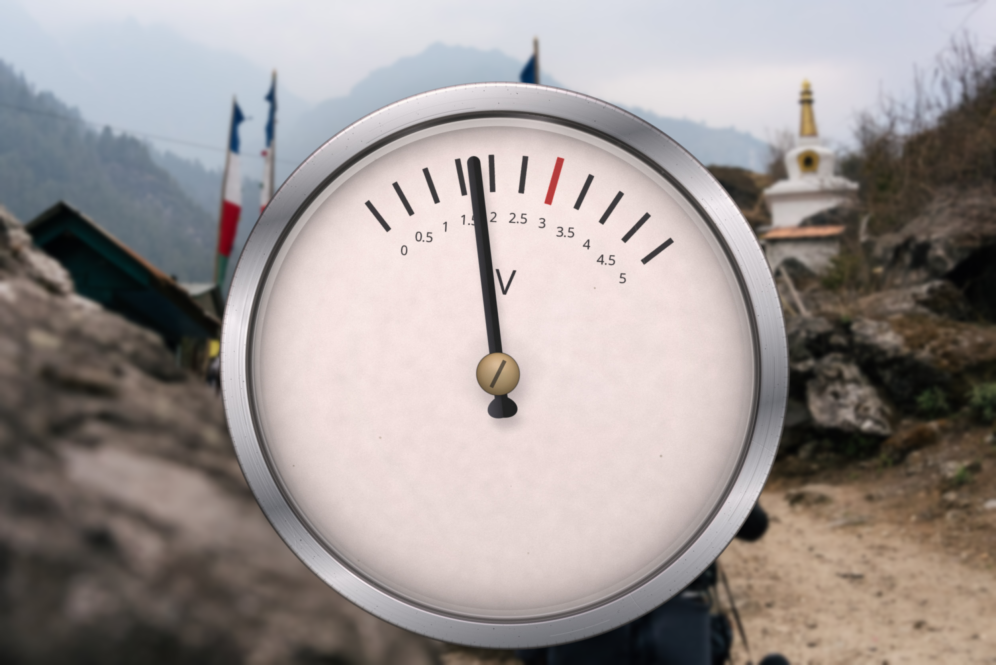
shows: 1.75 V
